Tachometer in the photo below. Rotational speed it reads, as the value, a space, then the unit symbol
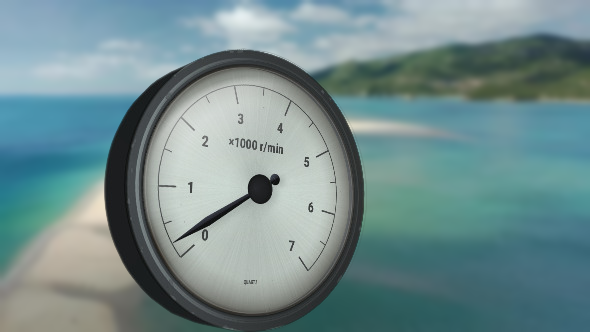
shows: 250 rpm
